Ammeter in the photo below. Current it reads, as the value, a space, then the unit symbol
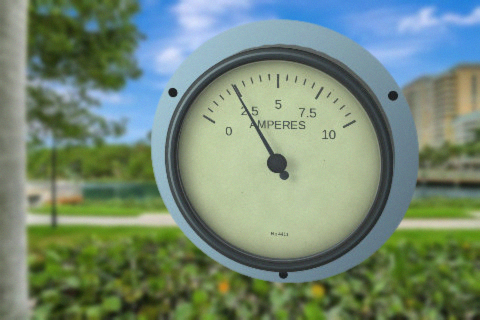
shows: 2.5 A
